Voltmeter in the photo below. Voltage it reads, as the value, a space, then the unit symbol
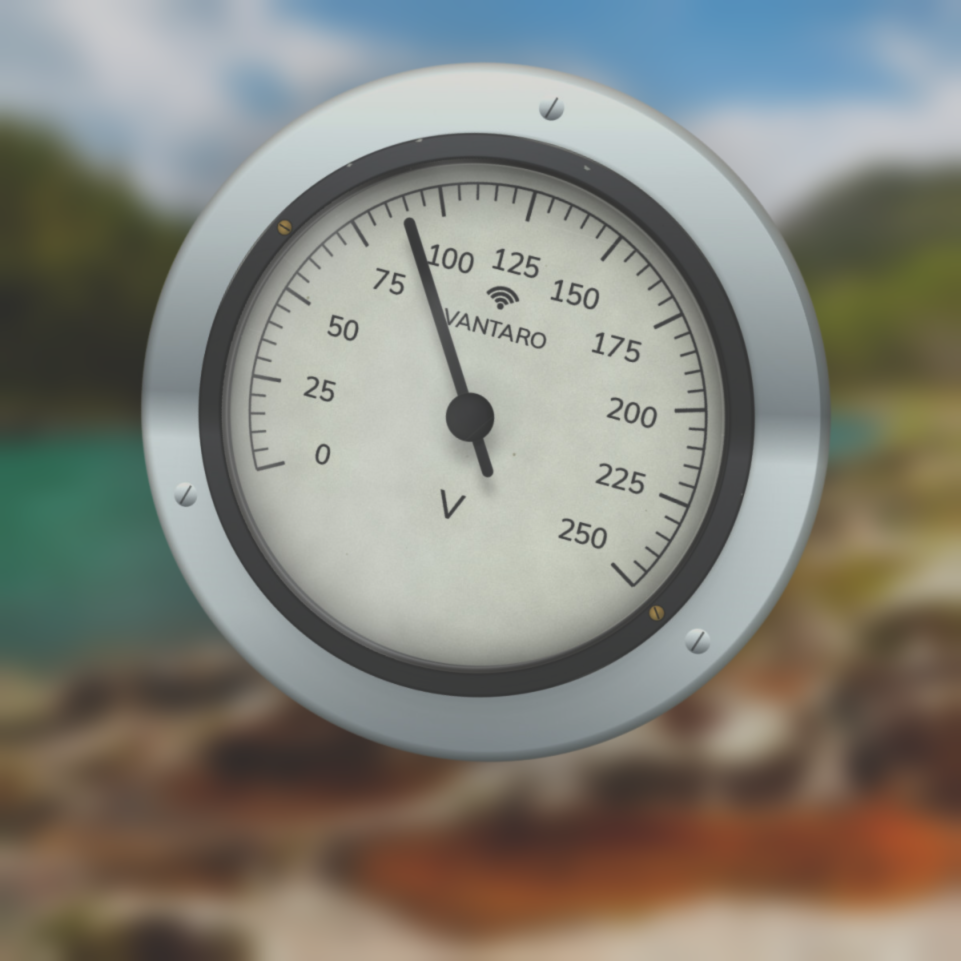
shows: 90 V
